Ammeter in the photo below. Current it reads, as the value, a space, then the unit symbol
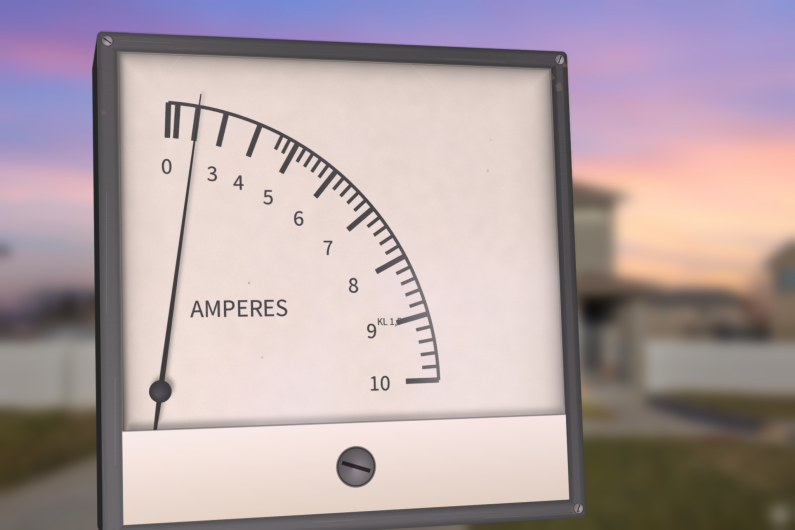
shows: 2 A
